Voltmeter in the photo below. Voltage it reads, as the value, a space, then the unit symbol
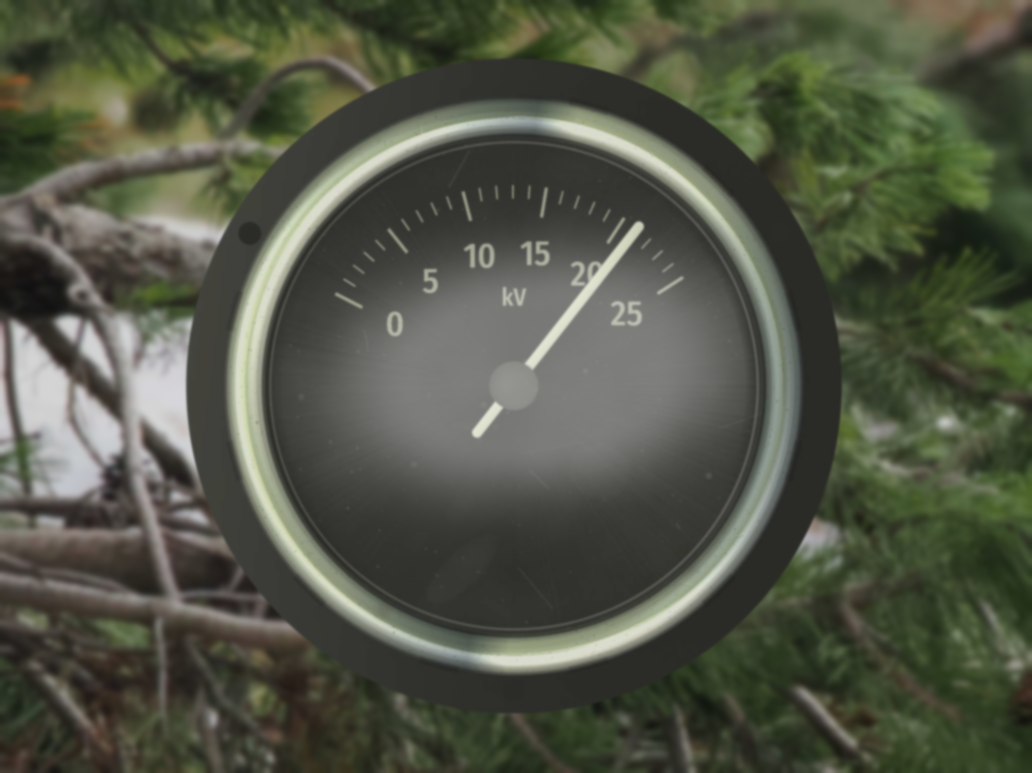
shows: 21 kV
